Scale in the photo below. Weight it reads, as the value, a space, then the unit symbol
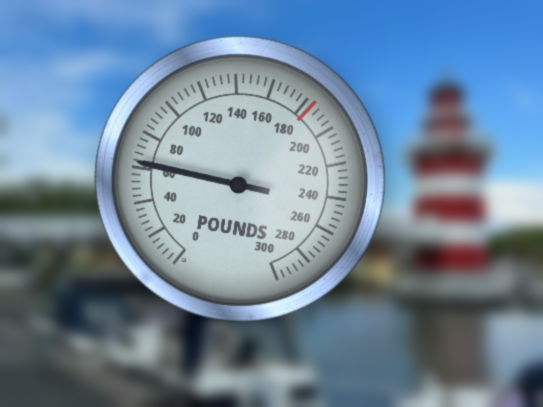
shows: 64 lb
